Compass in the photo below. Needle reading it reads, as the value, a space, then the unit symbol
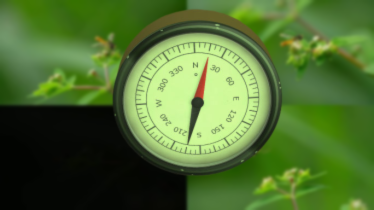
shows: 15 °
